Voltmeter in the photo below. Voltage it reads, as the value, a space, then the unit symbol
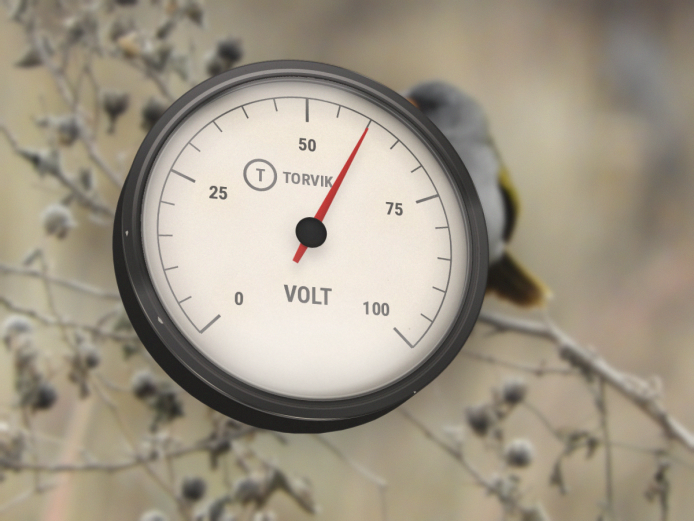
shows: 60 V
